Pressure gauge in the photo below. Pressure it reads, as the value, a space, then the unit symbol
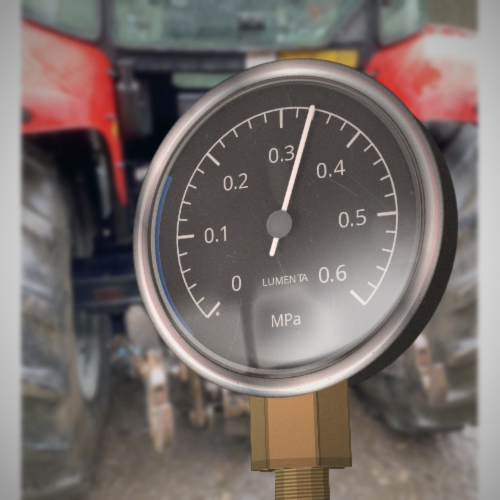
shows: 0.34 MPa
